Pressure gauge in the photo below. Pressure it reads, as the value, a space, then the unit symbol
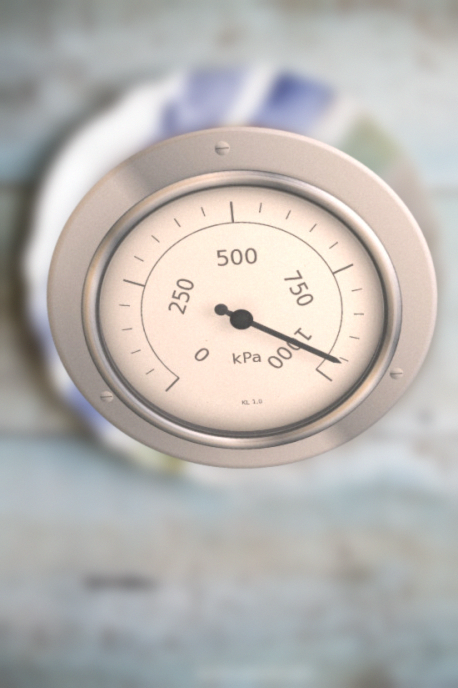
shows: 950 kPa
